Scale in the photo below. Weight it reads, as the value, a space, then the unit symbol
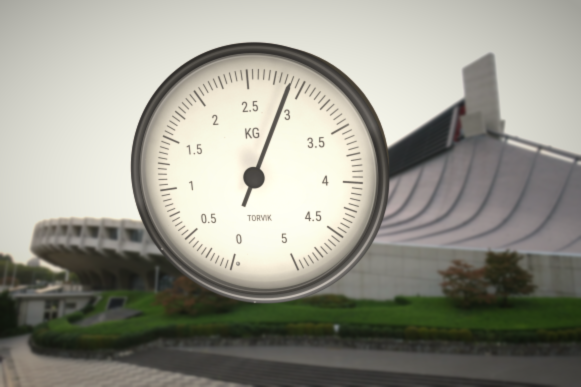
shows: 2.9 kg
